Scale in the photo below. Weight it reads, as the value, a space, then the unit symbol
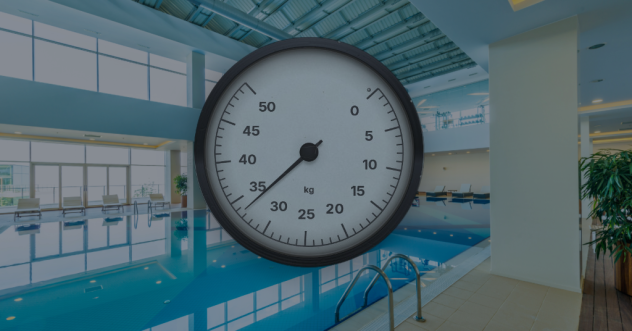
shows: 33.5 kg
